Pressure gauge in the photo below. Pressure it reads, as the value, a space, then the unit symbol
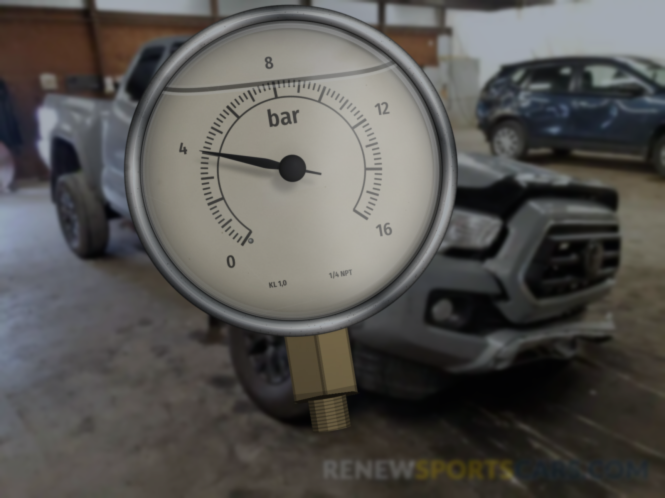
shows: 4 bar
